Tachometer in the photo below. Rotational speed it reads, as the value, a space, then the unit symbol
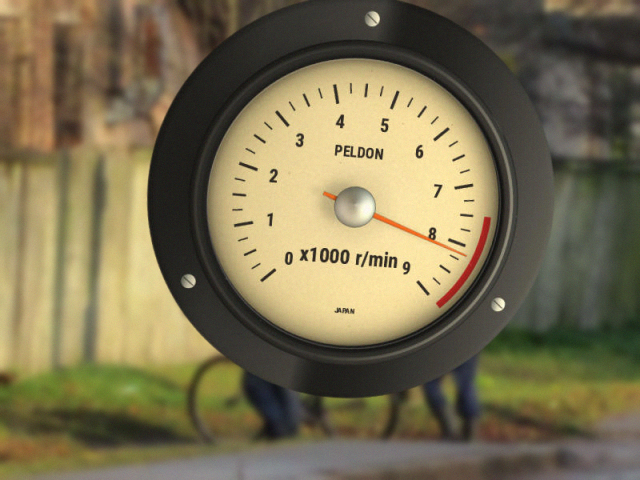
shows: 8125 rpm
